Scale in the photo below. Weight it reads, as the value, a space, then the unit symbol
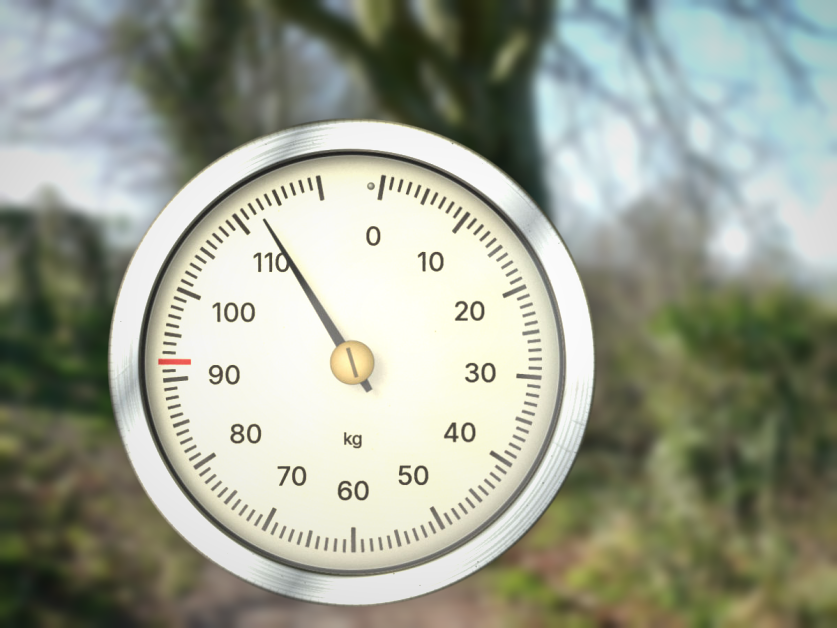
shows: 112.5 kg
